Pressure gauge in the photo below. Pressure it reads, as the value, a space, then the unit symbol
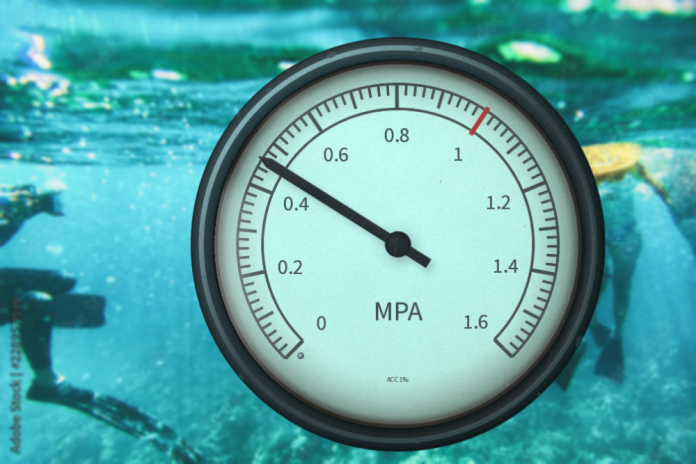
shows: 0.46 MPa
